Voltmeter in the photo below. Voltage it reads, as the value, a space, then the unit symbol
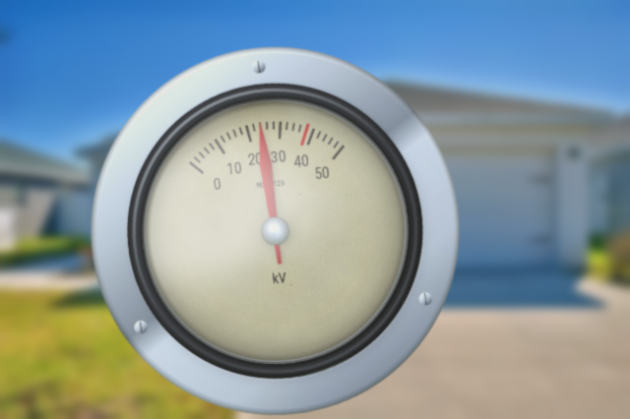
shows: 24 kV
